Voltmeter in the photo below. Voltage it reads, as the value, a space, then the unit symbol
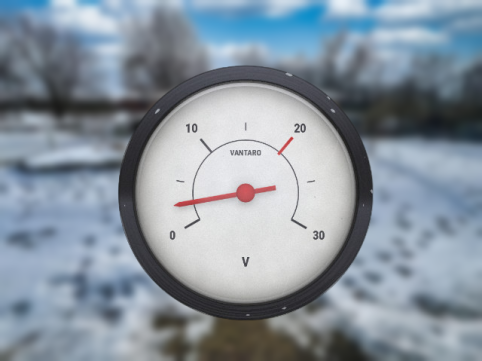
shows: 2.5 V
